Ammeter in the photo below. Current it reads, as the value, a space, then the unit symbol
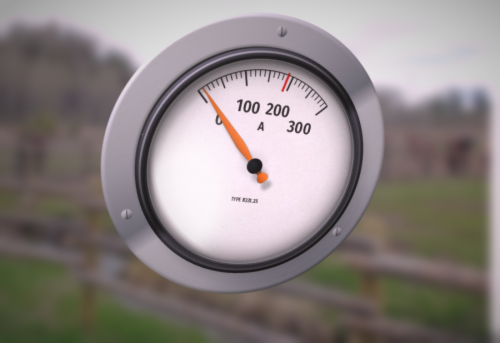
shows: 10 A
